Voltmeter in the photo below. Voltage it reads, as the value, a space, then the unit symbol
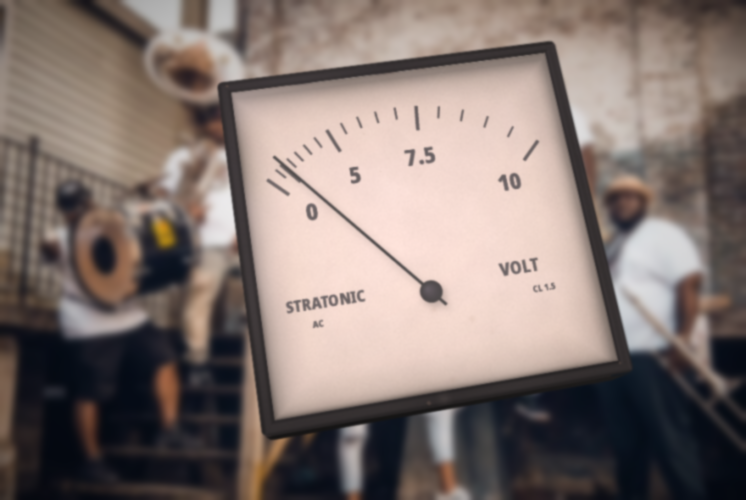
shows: 2.5 V
